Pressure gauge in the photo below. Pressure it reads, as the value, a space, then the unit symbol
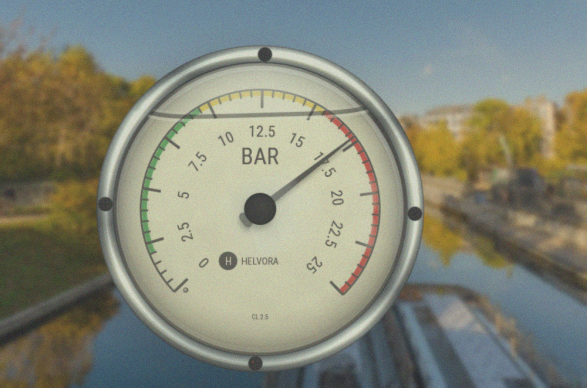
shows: 17.25 bar
